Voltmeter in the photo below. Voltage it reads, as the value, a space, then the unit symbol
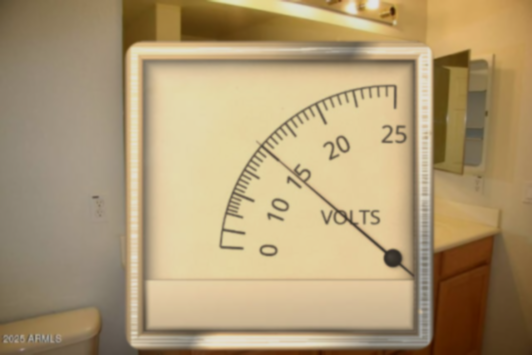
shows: 15 V
